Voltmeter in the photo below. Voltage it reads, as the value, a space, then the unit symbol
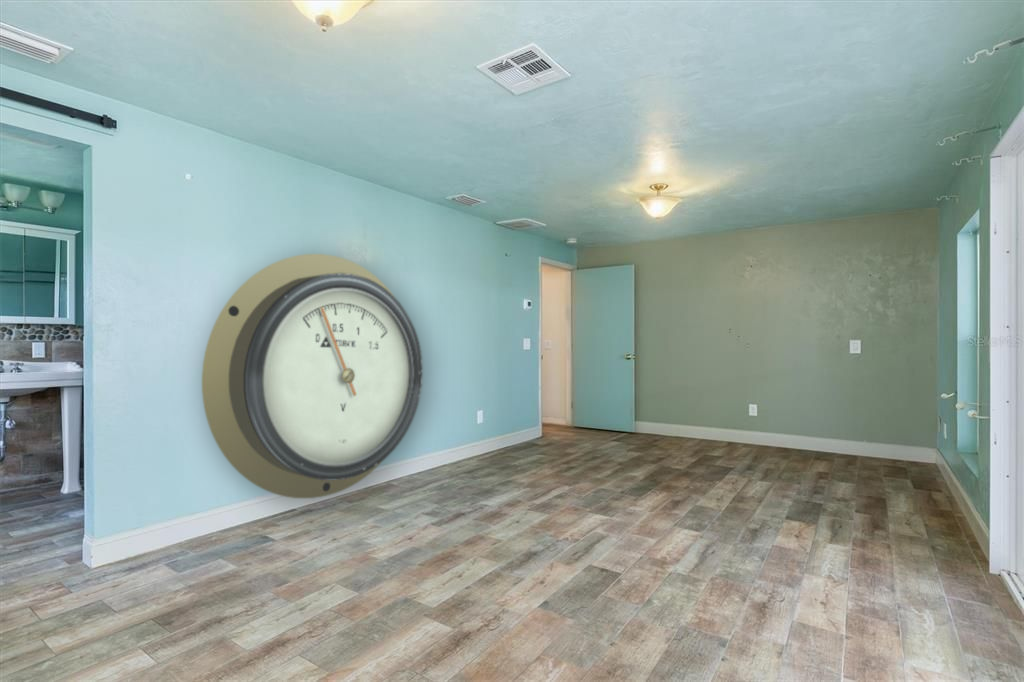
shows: 0.25 V
